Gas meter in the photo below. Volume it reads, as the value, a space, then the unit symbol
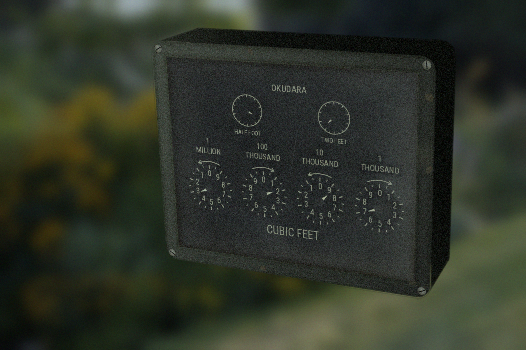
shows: 318700 ft³
